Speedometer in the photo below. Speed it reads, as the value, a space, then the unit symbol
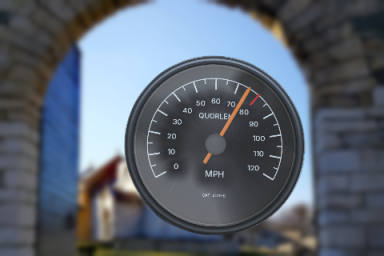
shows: 75 mph
